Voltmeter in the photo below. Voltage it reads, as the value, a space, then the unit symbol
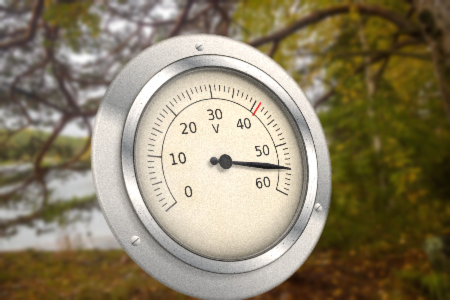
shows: 55 V
